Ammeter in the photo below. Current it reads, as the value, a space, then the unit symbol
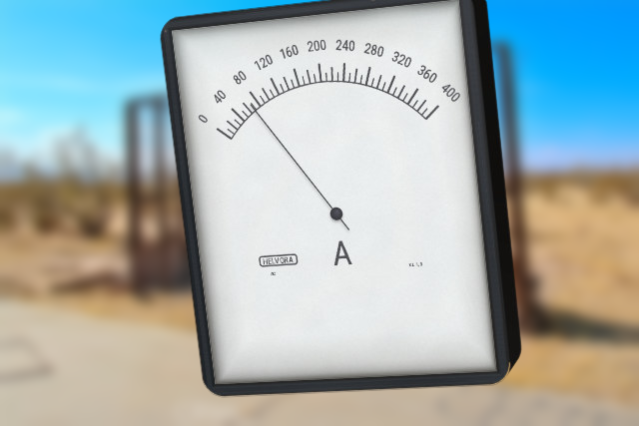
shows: 70 A
